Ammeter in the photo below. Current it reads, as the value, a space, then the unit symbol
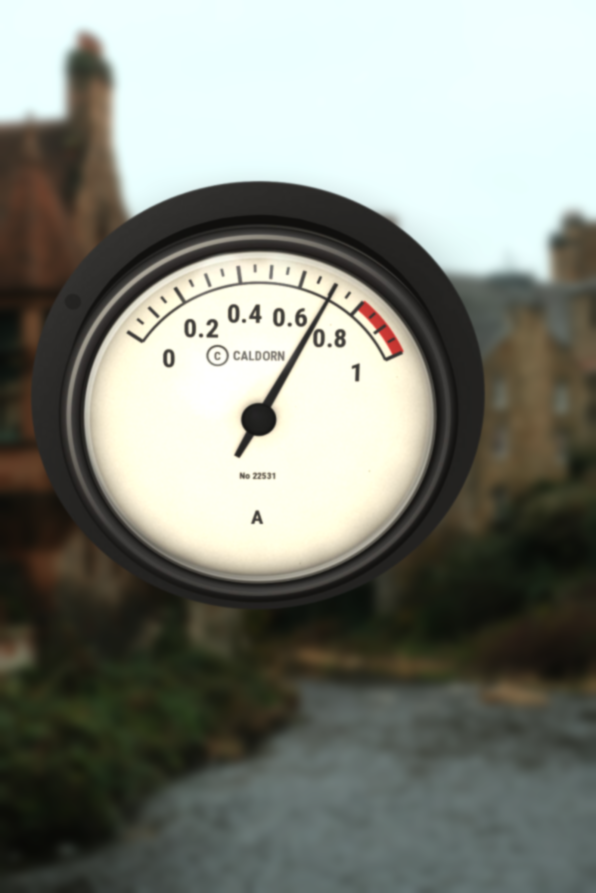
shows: 0.7 A
